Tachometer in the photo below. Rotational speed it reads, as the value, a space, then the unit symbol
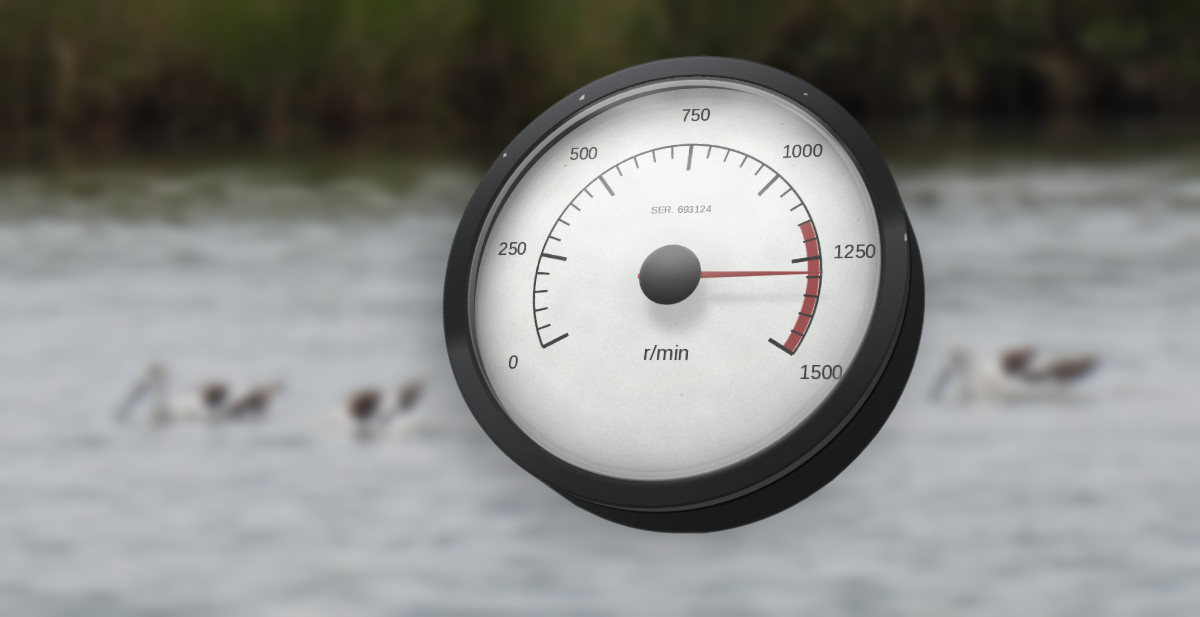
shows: 1300 rpm
